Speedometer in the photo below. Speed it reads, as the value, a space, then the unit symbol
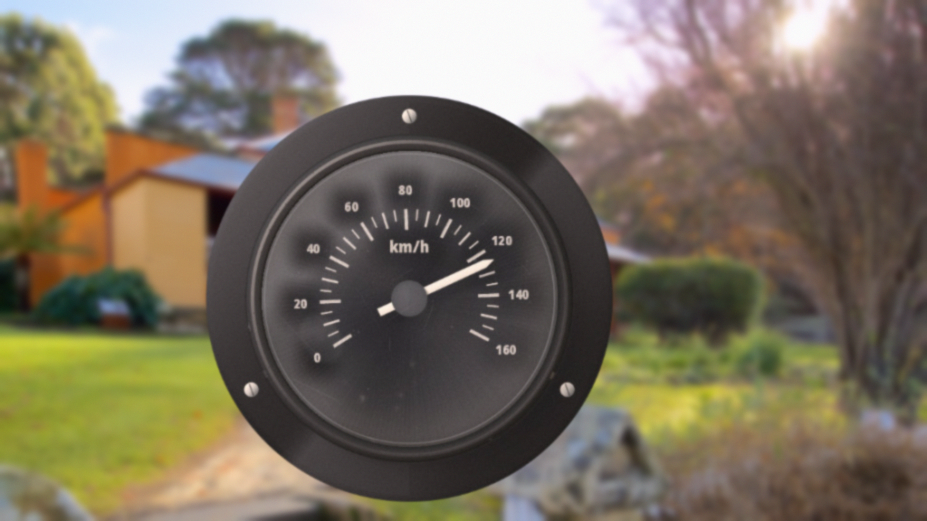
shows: 125 km/h
